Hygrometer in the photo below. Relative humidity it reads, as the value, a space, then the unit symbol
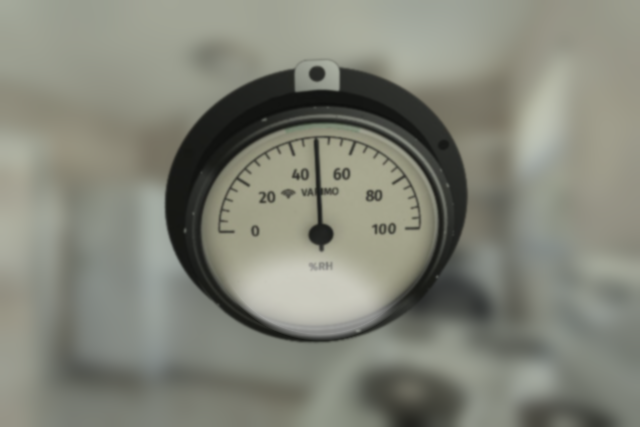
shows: 48 %
